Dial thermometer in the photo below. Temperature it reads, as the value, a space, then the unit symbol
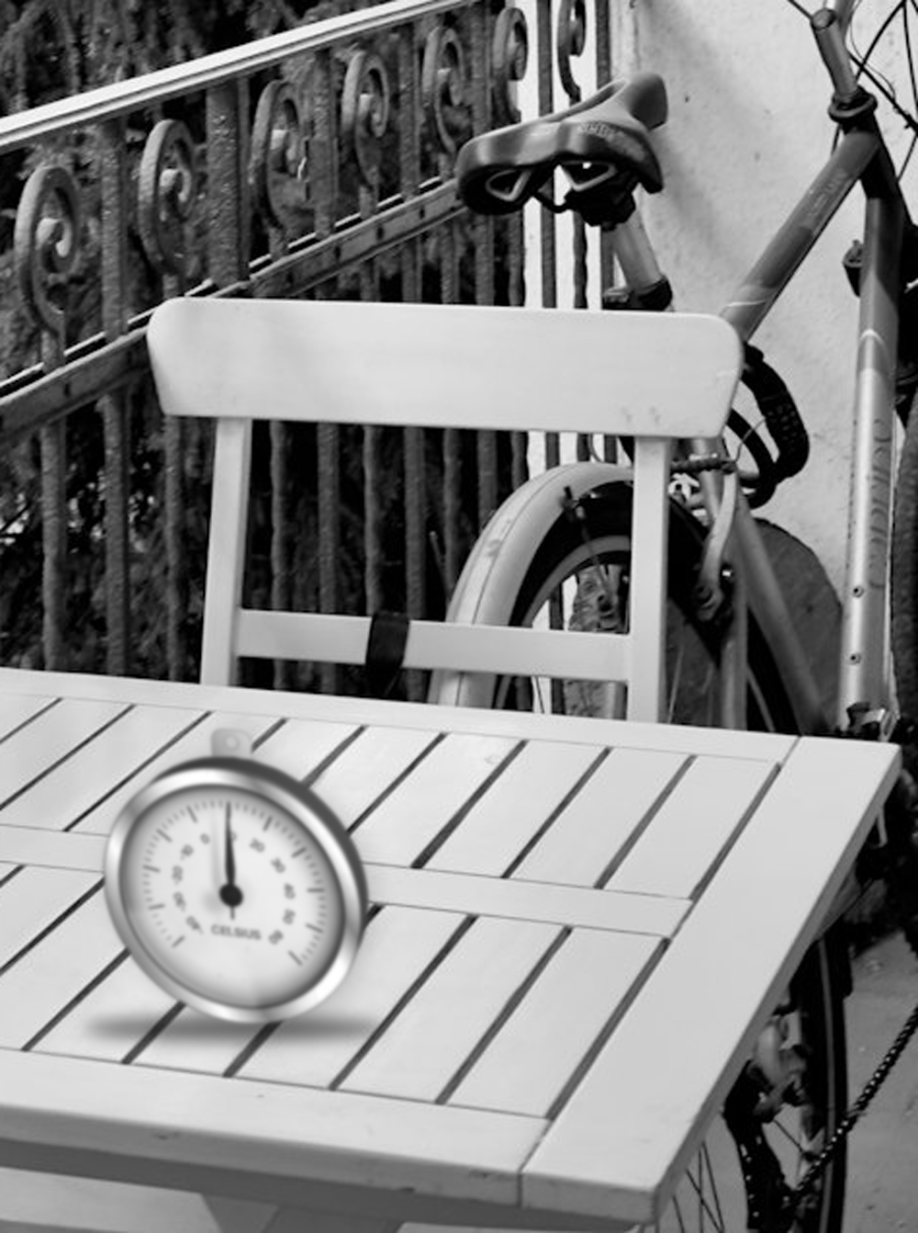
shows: 10 °C
